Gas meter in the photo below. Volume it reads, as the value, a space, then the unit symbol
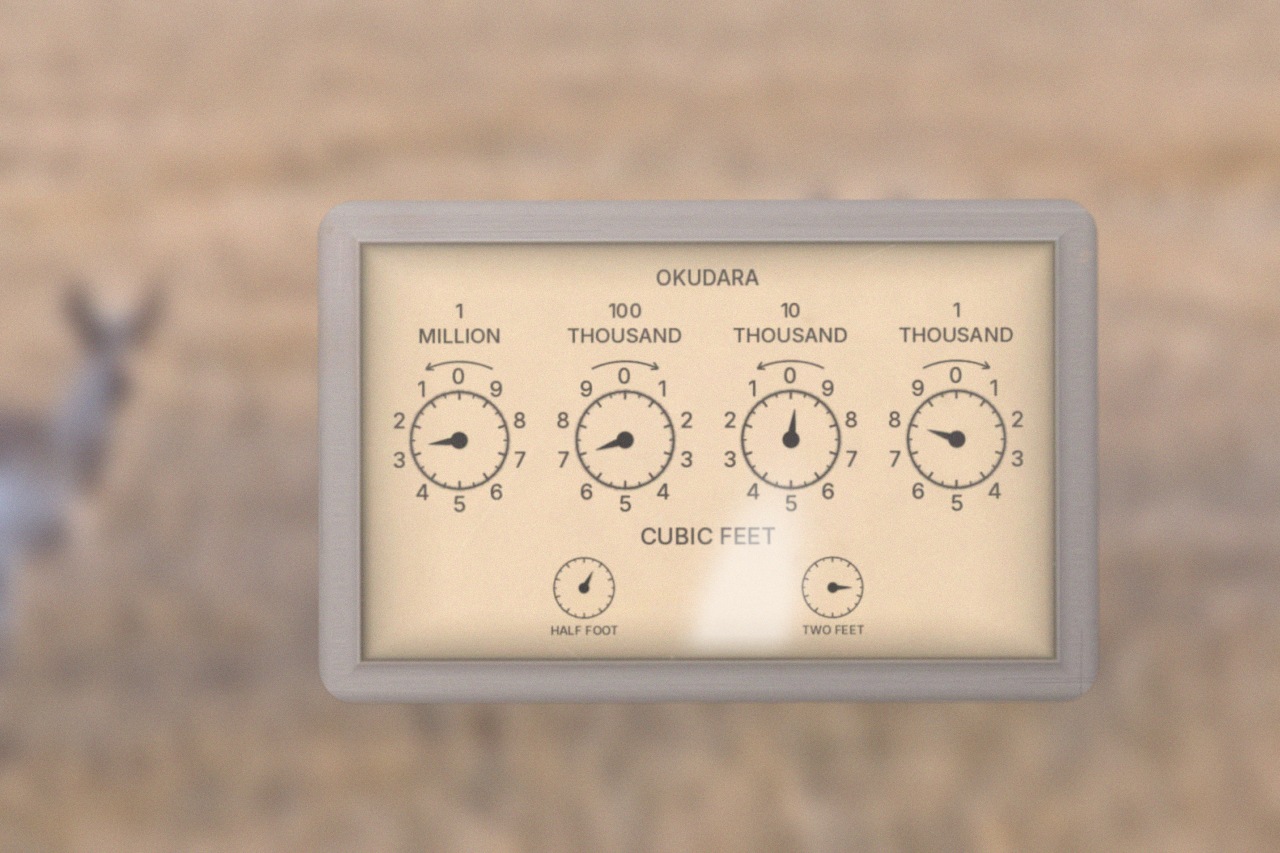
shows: 269800 ft³
